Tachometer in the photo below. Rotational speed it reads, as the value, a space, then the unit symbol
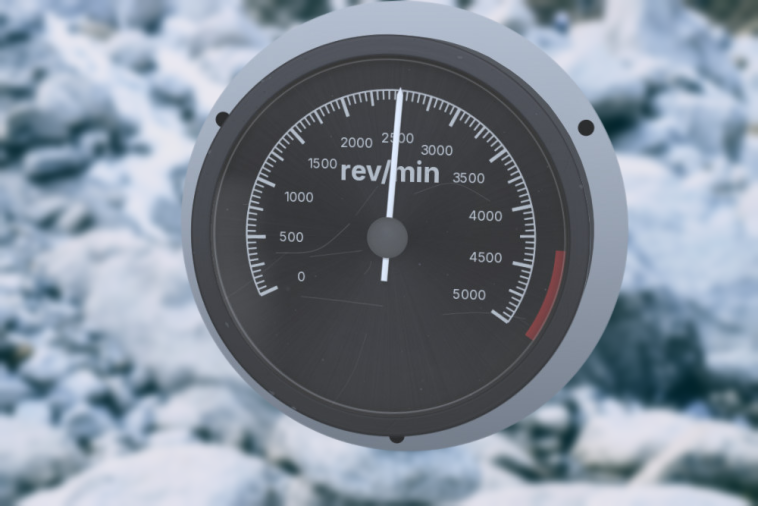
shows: 2500 rpm
